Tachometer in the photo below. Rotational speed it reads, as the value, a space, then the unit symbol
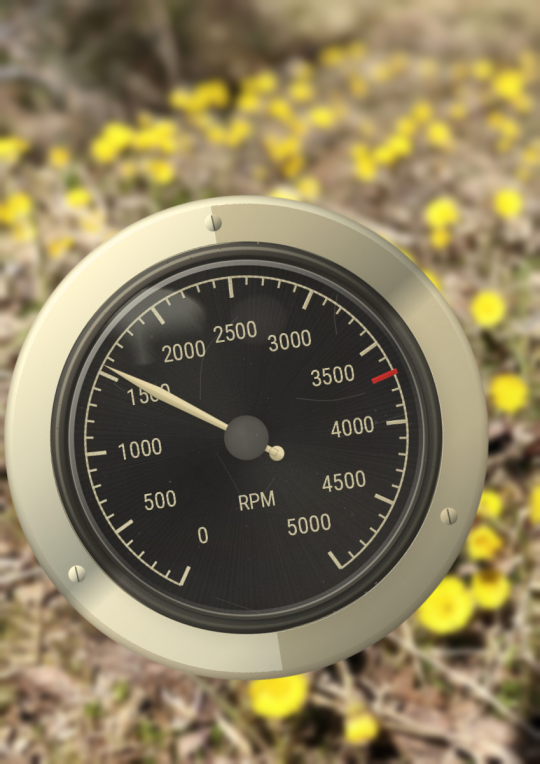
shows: 1550 rpm
